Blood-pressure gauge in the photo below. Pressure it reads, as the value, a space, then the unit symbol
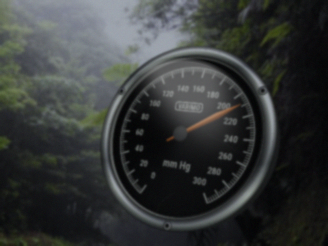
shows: 210 mmHg
